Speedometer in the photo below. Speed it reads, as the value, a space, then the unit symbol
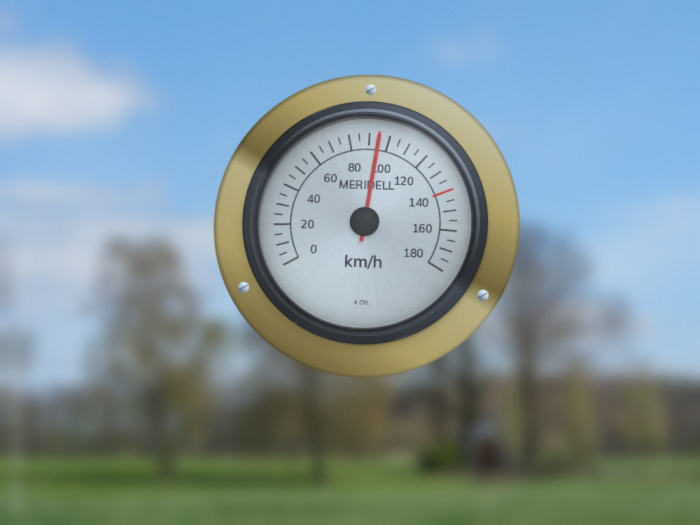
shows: 95 km/h
